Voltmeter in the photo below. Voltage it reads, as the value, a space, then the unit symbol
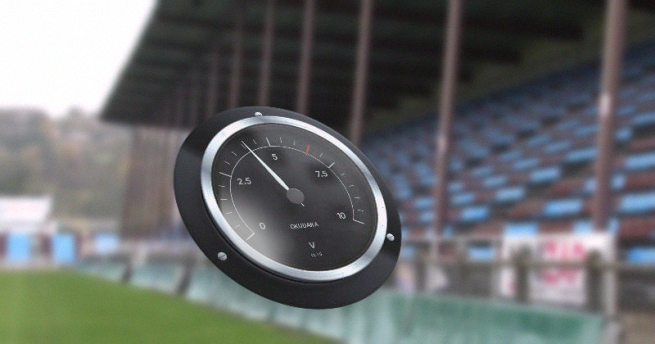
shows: 4 V
